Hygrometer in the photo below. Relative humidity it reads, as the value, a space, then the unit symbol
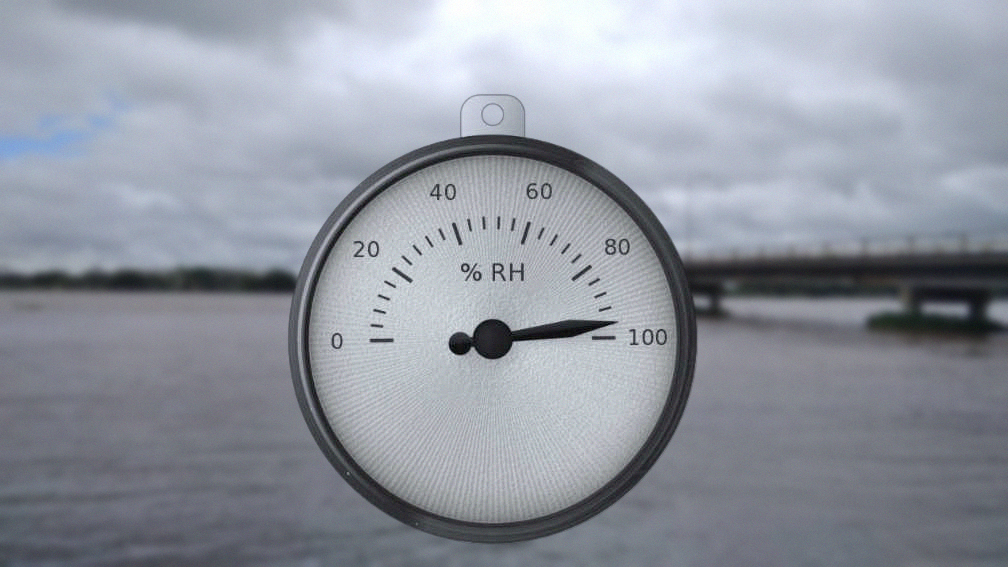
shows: 96 %
